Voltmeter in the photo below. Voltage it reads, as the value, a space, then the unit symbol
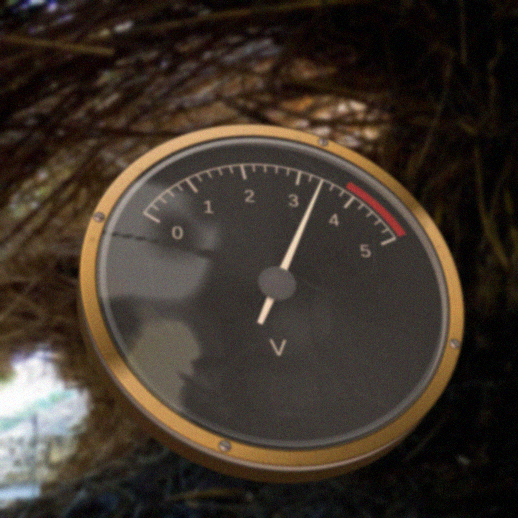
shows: 3.4 V
